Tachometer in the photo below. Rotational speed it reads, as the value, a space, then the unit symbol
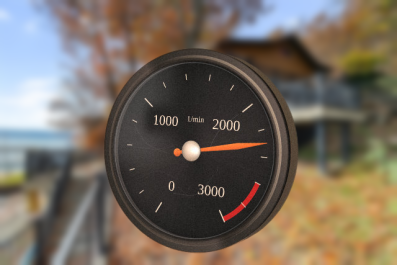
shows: 2300 rpm
